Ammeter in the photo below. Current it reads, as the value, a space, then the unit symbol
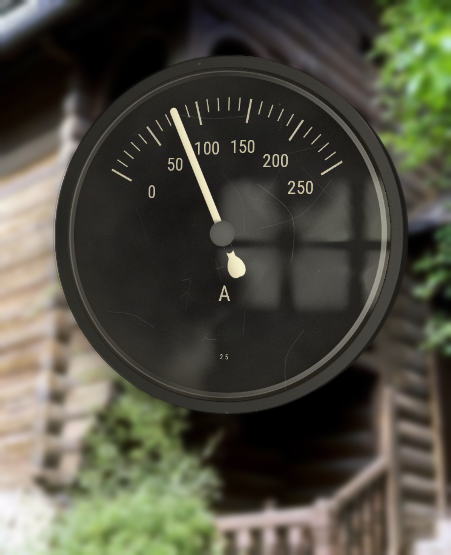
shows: 80 A
